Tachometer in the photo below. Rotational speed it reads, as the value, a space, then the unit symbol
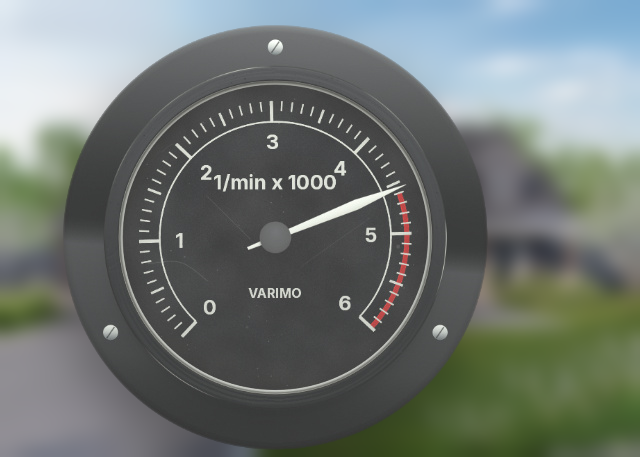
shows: 4550 rpm
